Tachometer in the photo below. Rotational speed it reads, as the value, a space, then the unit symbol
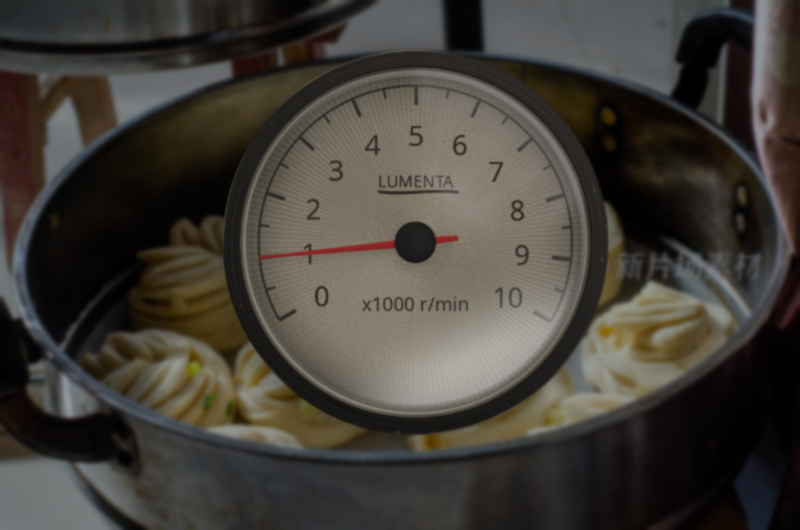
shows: 1000 rpm
